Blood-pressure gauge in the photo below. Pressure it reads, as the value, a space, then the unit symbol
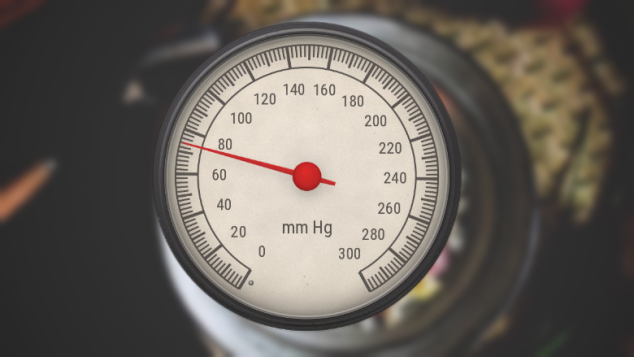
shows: 74 mmHg
